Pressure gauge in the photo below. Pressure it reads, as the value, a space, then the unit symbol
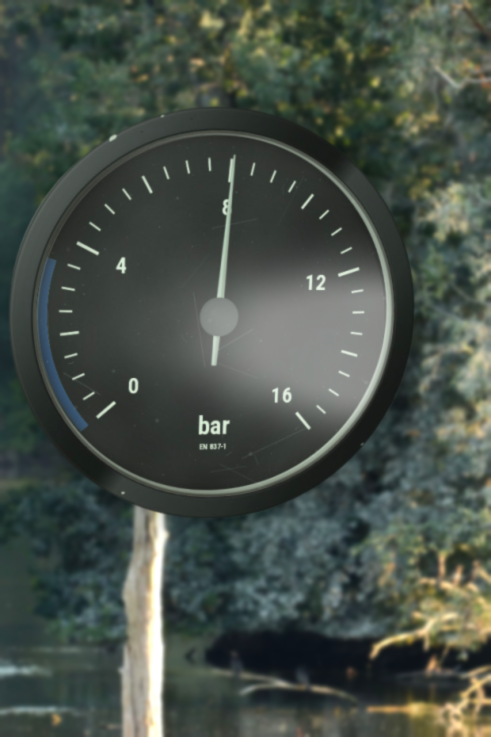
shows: 8 bar
